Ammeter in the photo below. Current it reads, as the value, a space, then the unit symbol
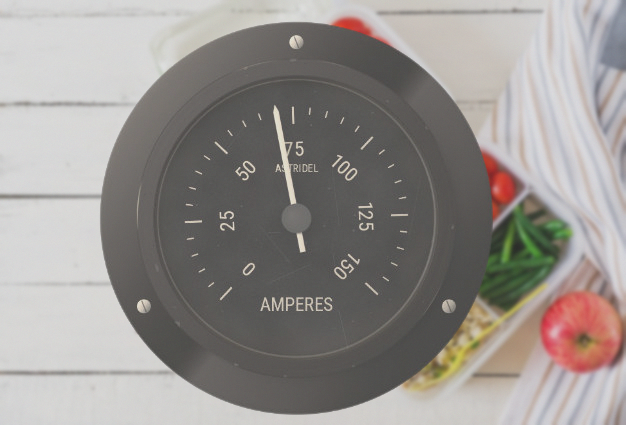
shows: 70 A
